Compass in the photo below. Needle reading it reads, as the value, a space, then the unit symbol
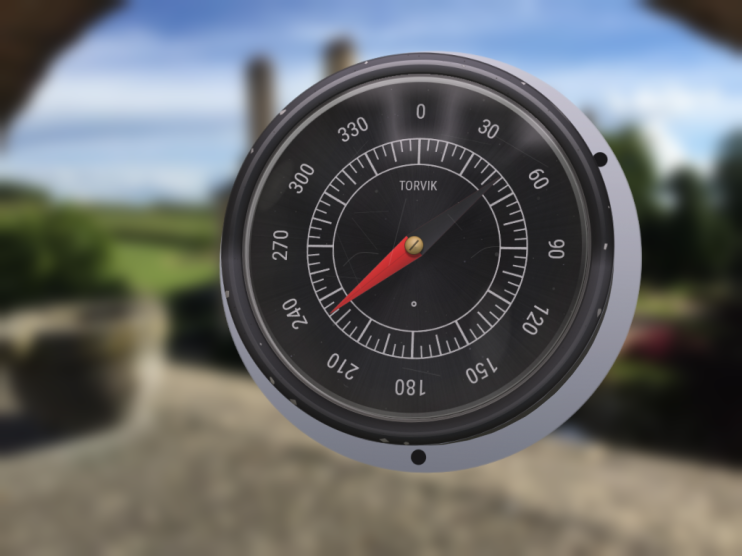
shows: 230 °
